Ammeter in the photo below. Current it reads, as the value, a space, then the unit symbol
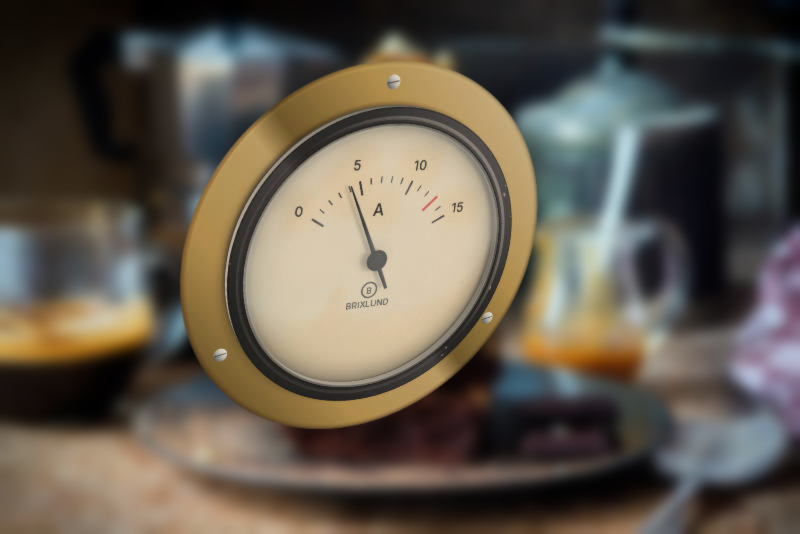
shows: 4 A
